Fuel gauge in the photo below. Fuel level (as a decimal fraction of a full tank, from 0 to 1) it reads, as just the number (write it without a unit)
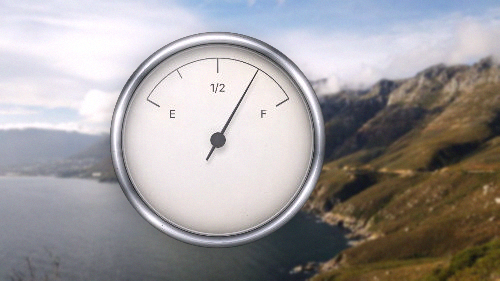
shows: 0.75
